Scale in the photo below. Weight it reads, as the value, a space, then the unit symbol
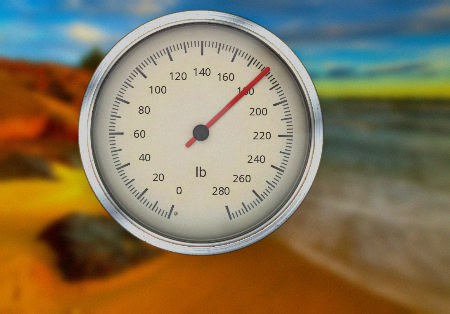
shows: 180 lb
